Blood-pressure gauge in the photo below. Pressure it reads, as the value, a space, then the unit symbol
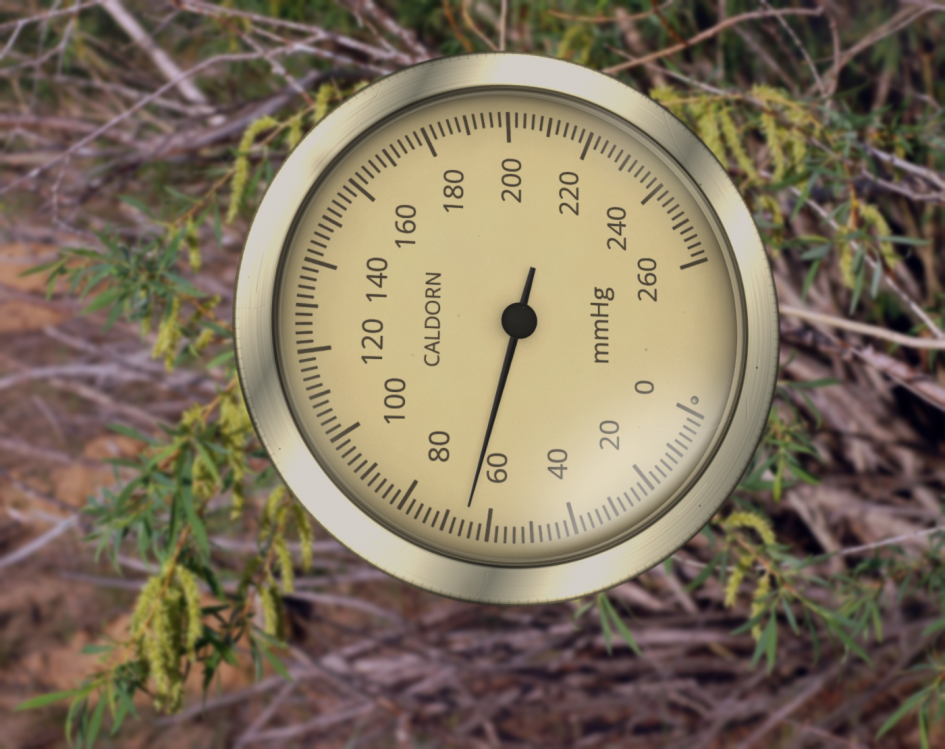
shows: 66 mmHg
